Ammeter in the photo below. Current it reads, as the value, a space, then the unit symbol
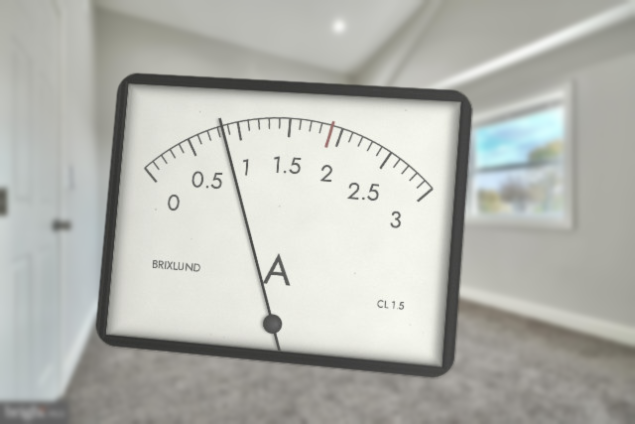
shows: 0.85 A
